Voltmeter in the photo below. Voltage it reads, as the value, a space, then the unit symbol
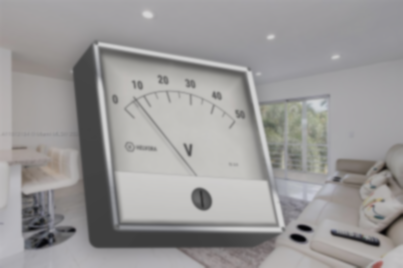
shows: 5 V
